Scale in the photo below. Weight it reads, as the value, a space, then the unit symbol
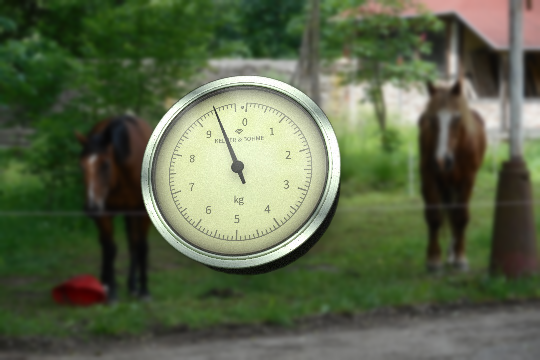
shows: 9.5 kg
